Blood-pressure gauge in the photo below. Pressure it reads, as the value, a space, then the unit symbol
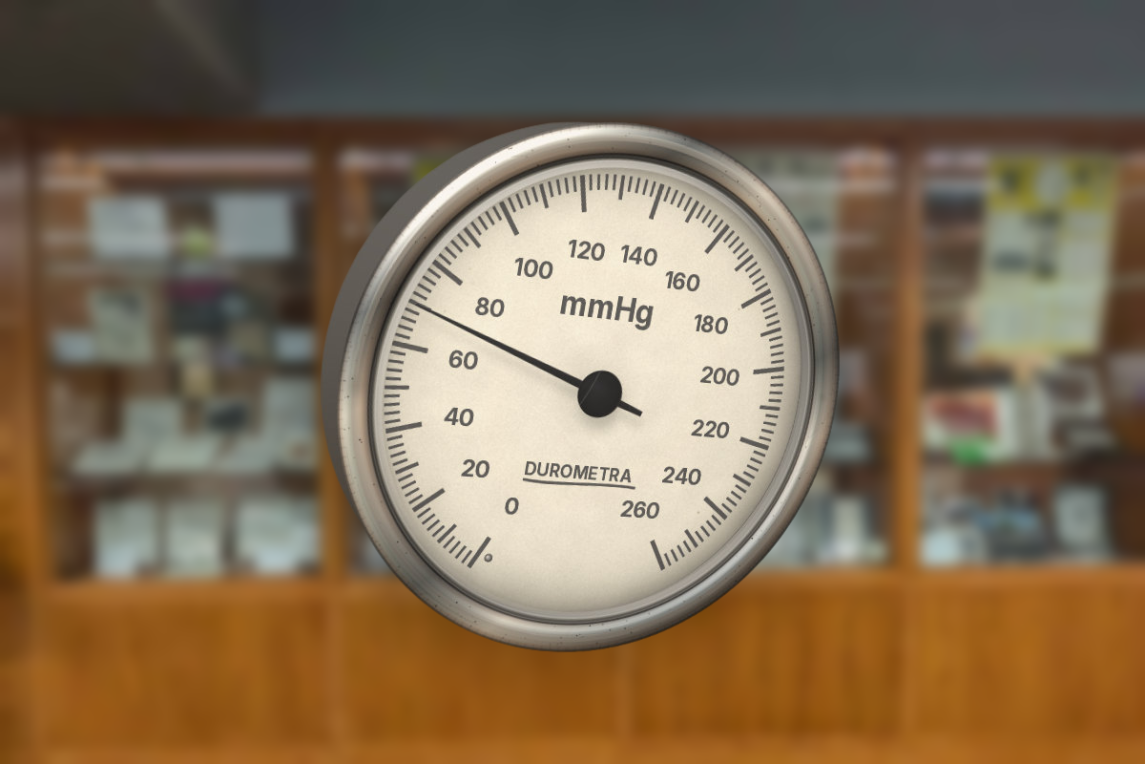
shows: 70 mmHg
